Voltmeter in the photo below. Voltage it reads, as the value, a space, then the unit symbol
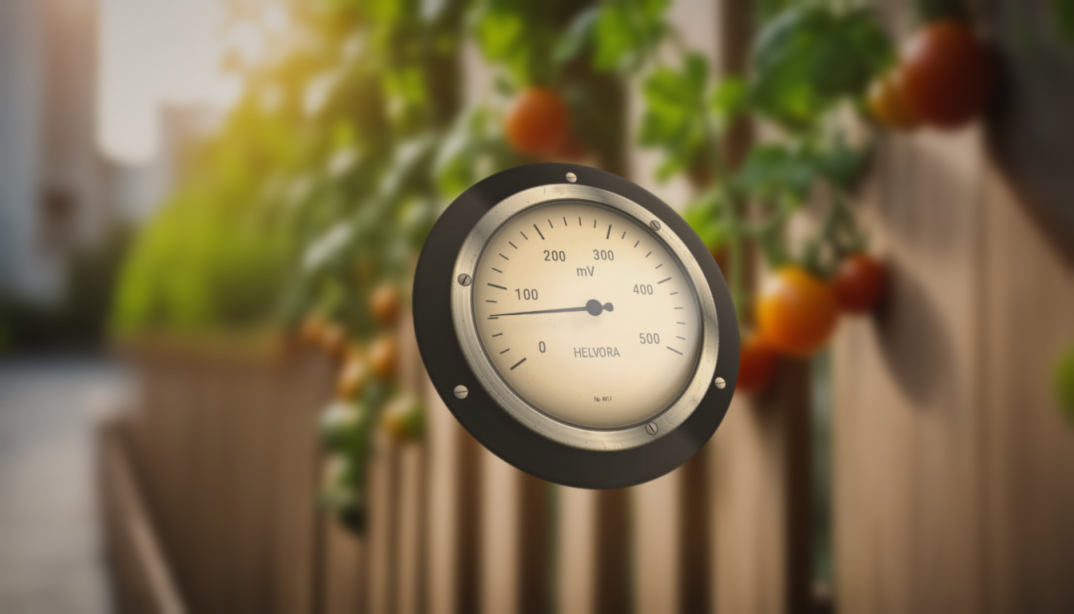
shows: 60 mV
